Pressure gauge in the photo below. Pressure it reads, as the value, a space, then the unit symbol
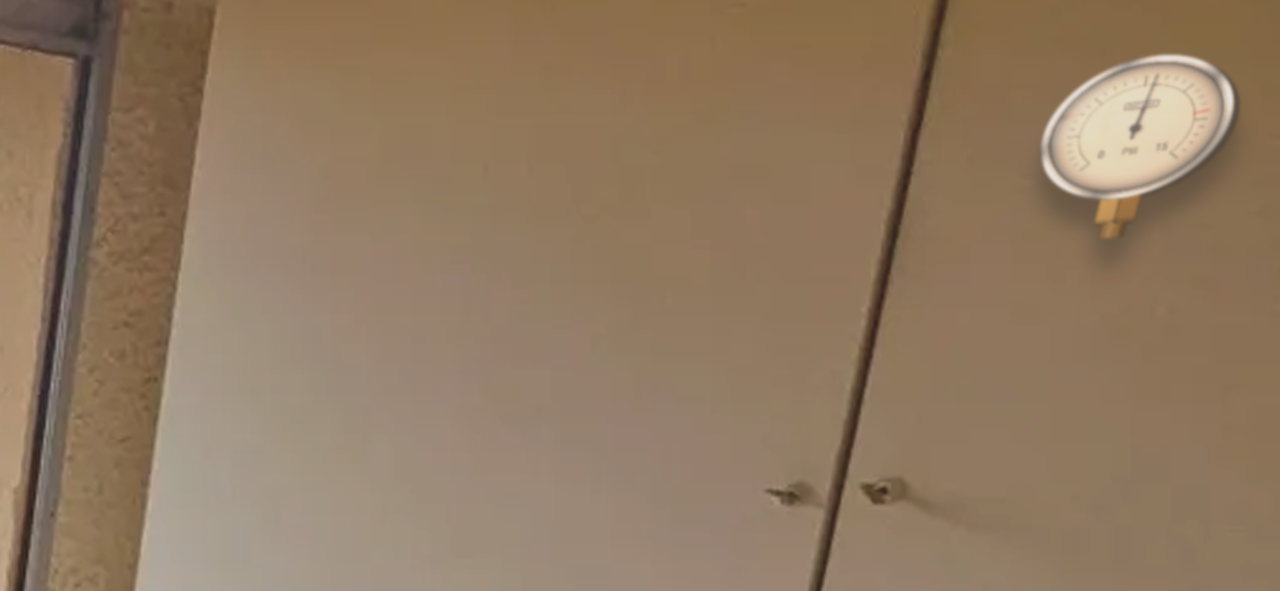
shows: 8 psi
